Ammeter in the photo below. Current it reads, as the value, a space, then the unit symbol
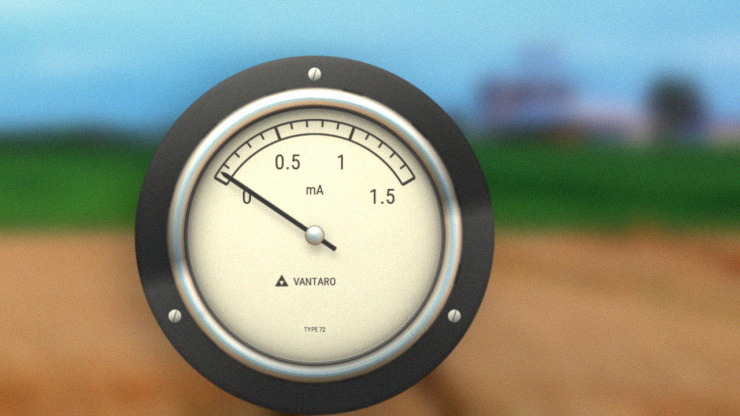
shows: 0.05 mA
